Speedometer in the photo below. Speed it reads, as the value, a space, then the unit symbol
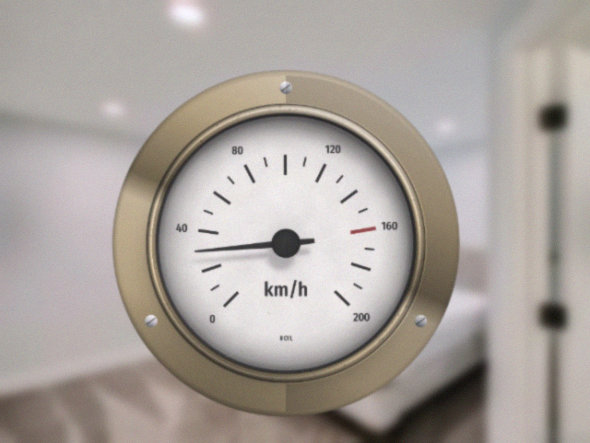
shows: 30 km/h
